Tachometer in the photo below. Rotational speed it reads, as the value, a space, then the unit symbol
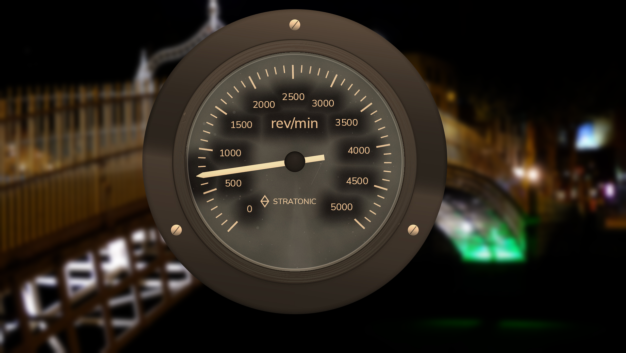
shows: 700 rpm
